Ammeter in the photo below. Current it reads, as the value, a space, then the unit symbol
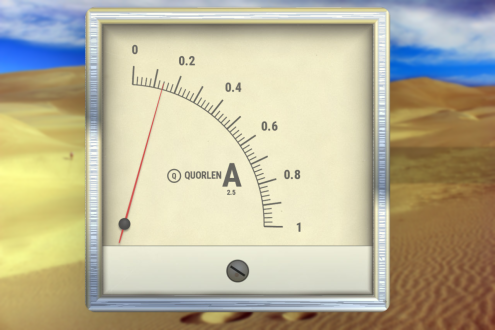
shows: 0.14 A
